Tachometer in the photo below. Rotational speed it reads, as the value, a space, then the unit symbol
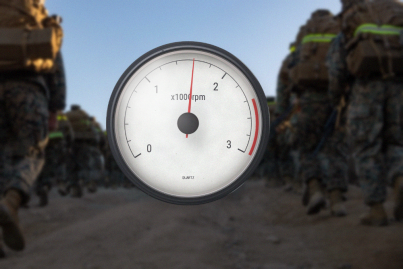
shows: 1600 rpm
